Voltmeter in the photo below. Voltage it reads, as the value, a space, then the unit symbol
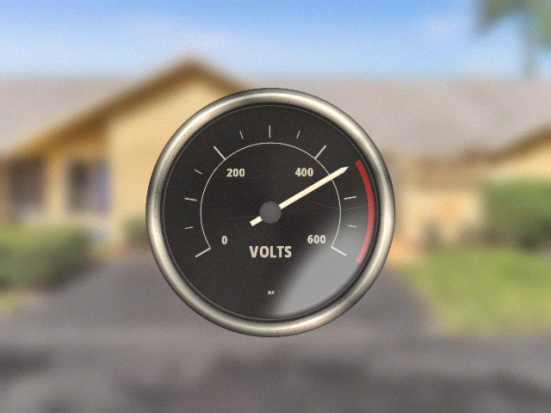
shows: 450 V
